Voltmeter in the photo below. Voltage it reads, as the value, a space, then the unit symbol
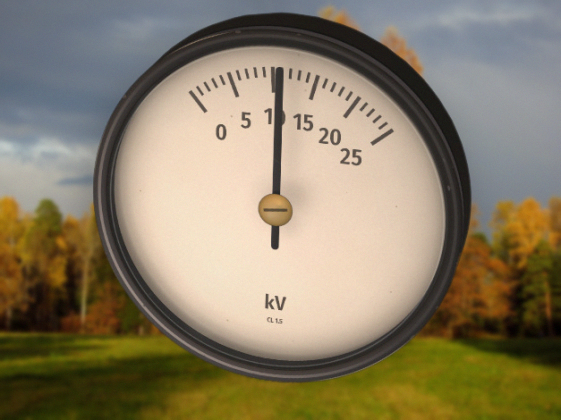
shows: 11 kV
